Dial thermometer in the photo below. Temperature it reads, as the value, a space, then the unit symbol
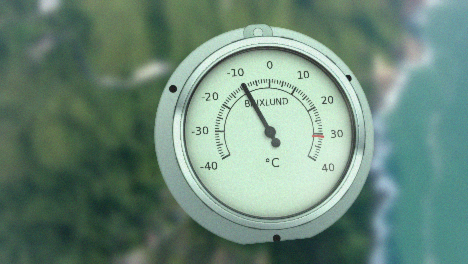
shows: -10 °C
